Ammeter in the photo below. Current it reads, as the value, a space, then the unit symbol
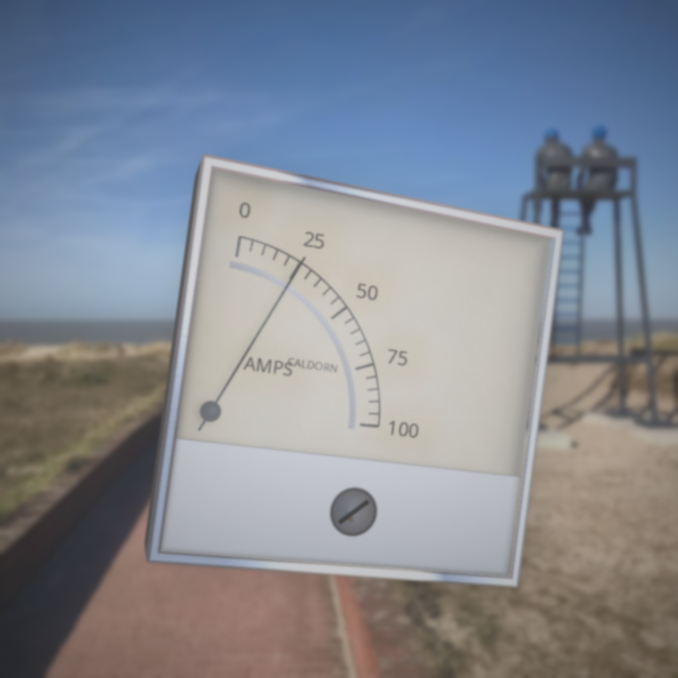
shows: 25 A
